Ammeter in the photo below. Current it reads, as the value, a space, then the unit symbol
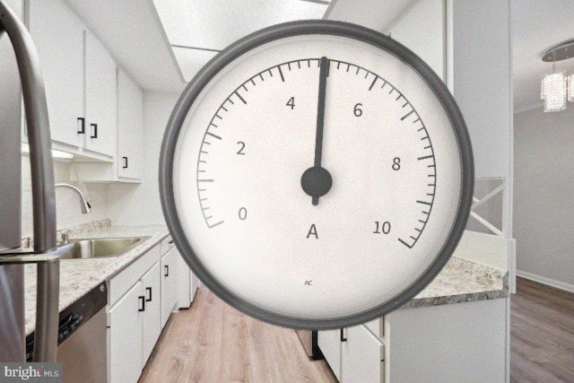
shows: 4.9 A
